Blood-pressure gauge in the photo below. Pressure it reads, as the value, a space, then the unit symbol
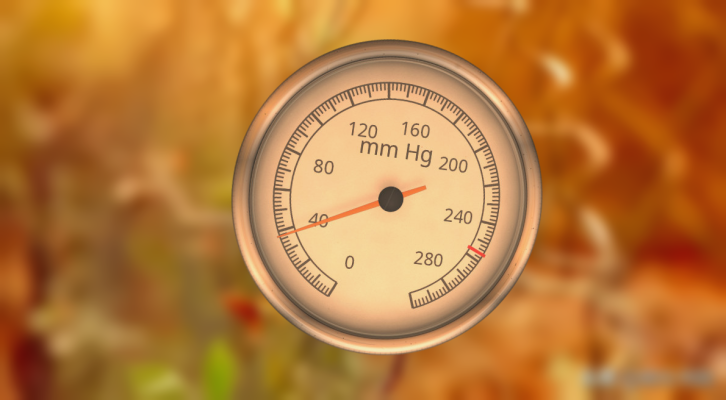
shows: 38 mmHg
